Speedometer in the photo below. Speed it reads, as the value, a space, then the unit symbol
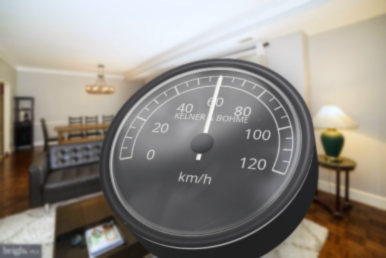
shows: 60 km/h
